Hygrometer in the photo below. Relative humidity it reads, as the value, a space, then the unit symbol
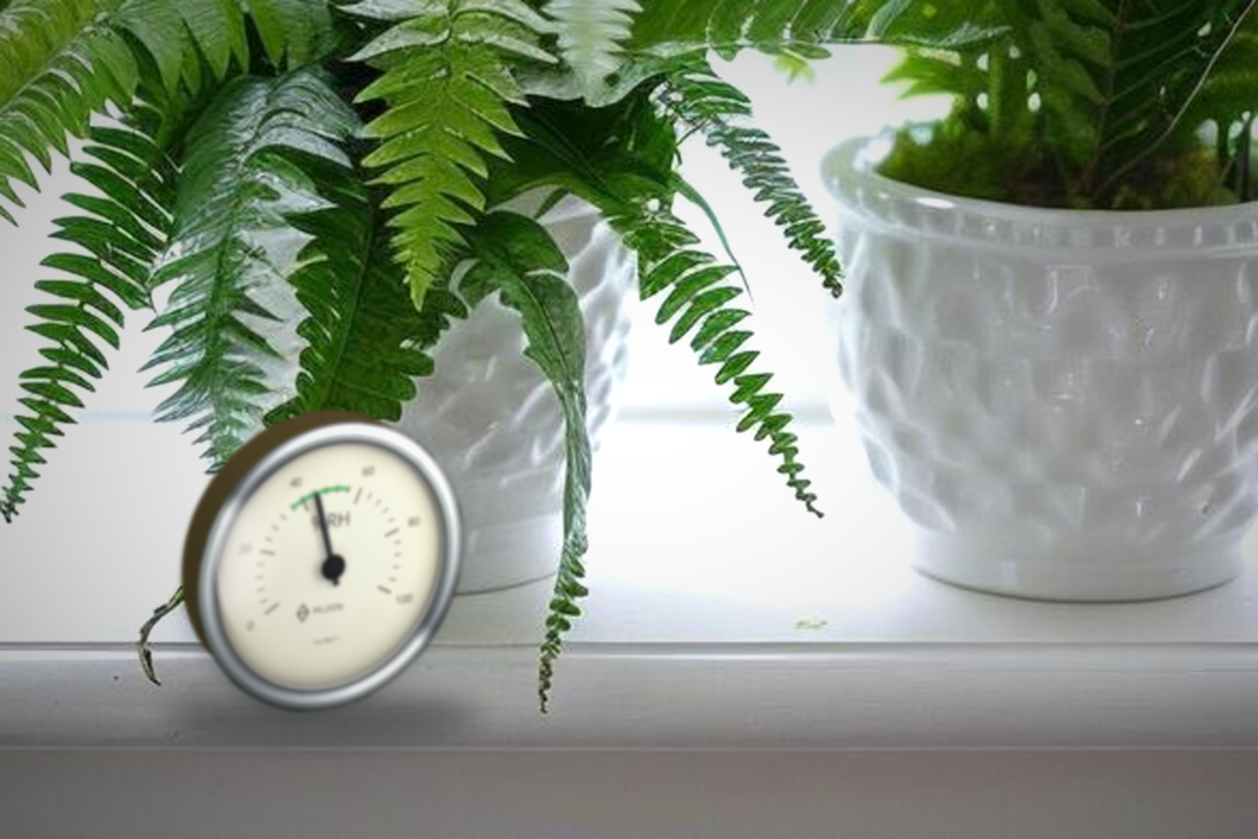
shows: 44 %
